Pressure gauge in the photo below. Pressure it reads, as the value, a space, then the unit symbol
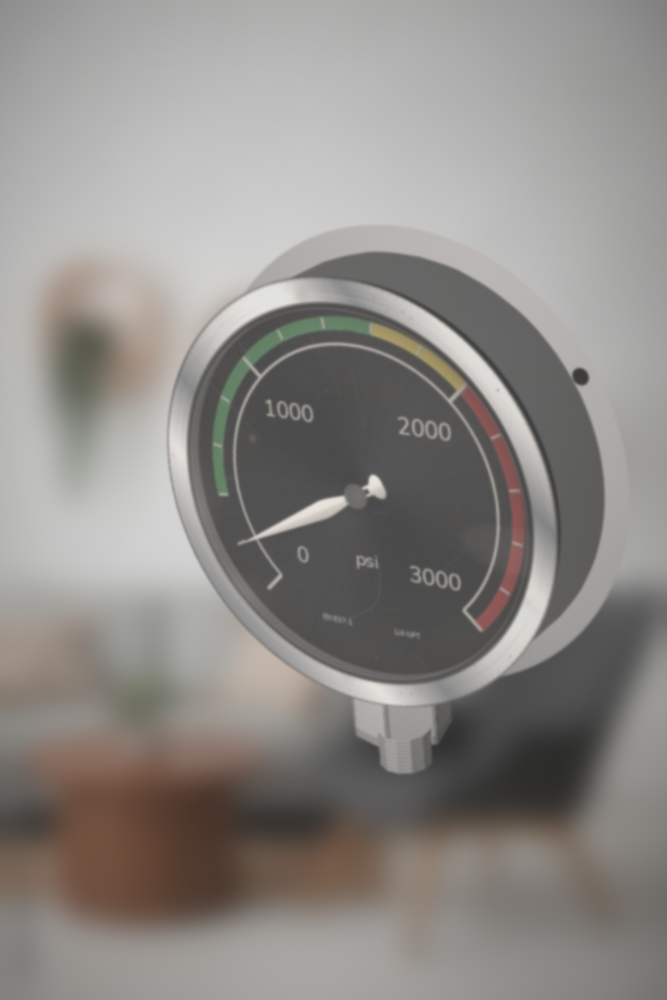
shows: 200 psi
